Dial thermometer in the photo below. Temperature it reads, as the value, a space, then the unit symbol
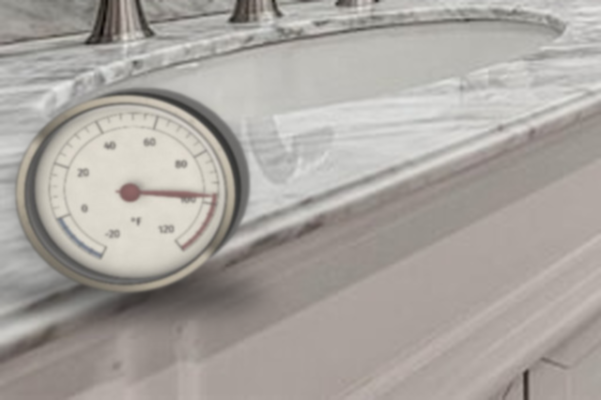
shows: 96 °F
